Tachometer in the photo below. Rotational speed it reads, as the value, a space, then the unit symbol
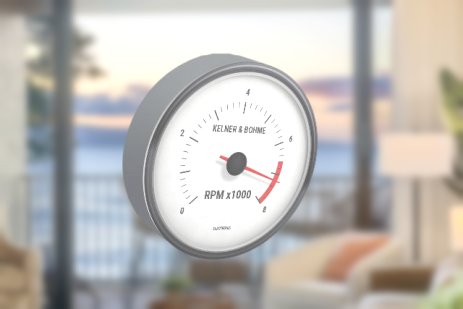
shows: 7200 rpm
